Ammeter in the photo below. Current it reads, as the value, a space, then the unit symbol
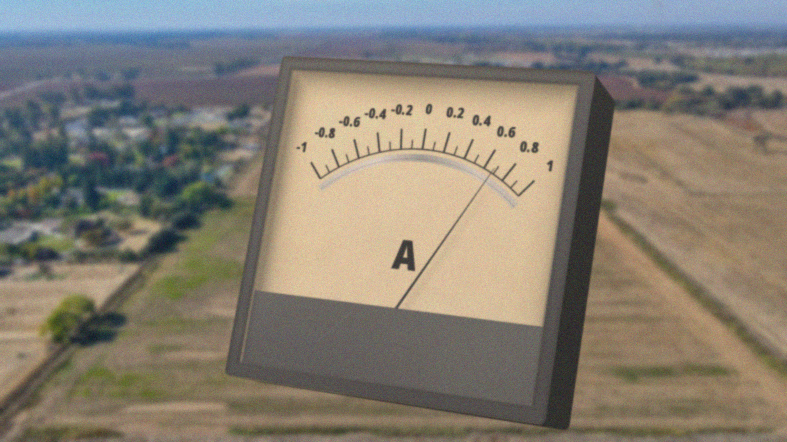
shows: 0.7 A
